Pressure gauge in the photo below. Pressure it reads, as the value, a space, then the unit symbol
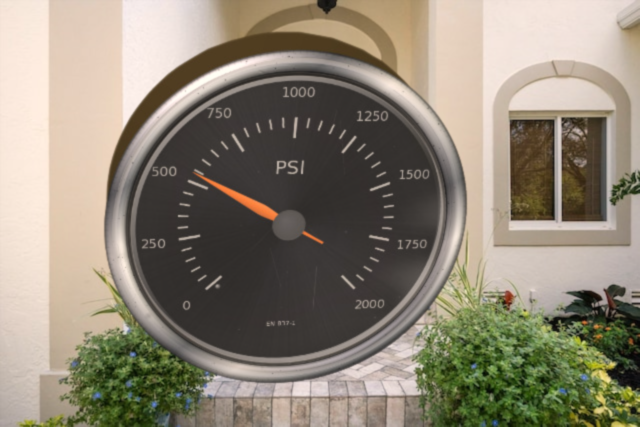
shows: 550 psi
